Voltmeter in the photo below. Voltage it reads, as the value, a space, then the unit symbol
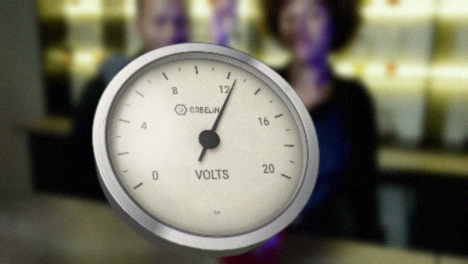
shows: 12.5 V
